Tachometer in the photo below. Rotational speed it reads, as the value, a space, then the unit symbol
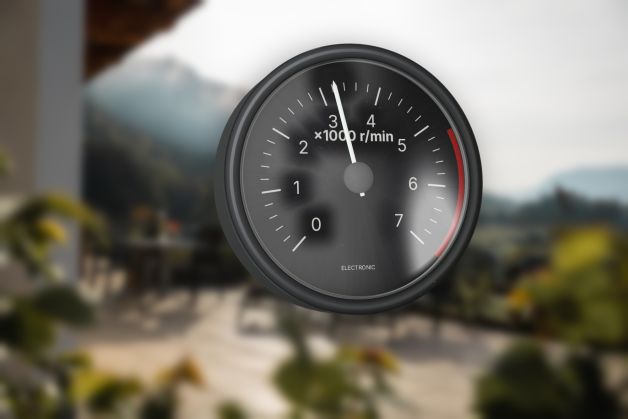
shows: 3200 rpm
